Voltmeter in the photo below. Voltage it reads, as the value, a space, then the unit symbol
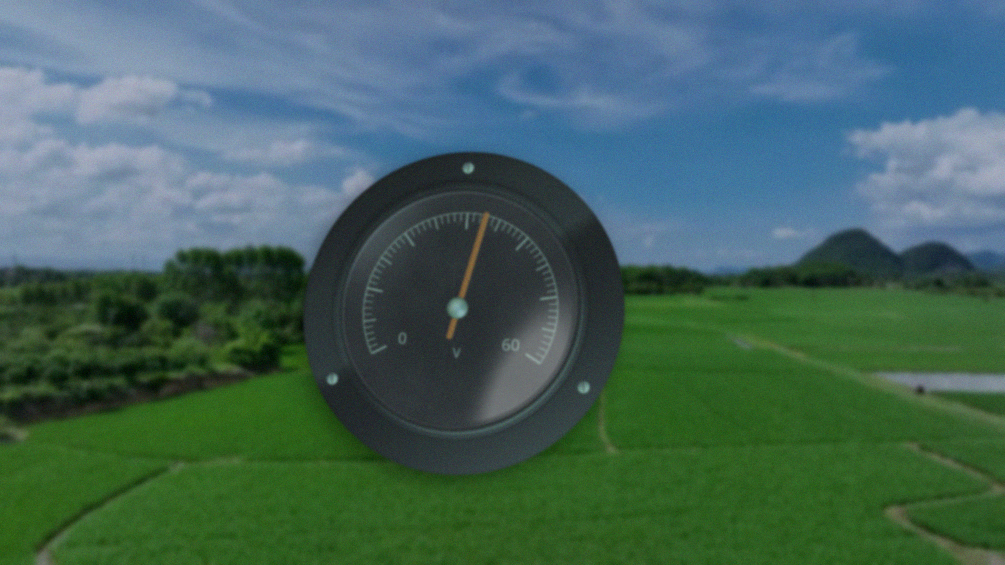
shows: 33 V
